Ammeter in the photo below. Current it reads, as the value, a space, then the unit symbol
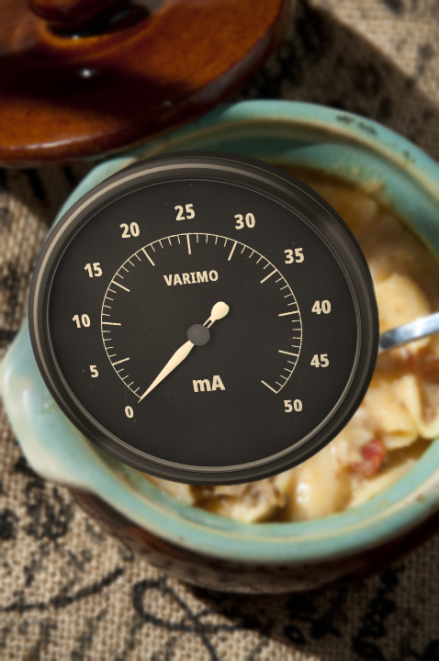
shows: 0 mA
